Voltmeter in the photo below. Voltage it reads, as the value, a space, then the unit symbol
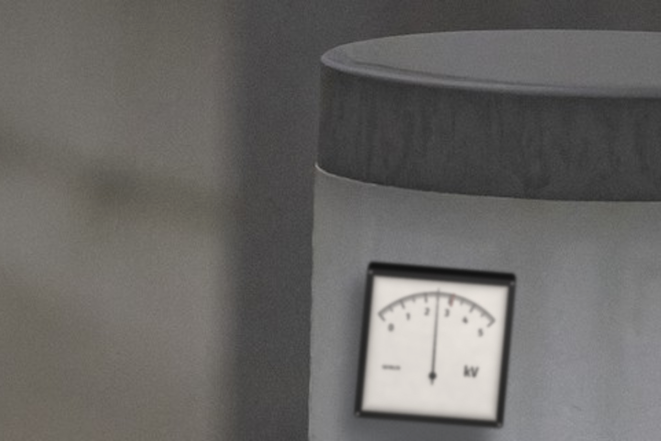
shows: 2.5 kV
